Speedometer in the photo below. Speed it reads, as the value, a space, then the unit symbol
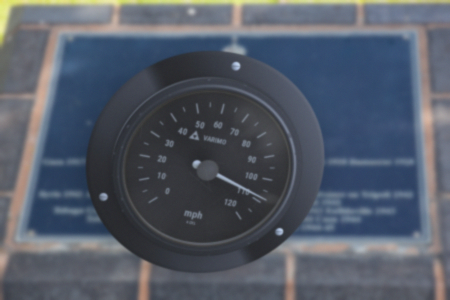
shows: 107.5 mph
